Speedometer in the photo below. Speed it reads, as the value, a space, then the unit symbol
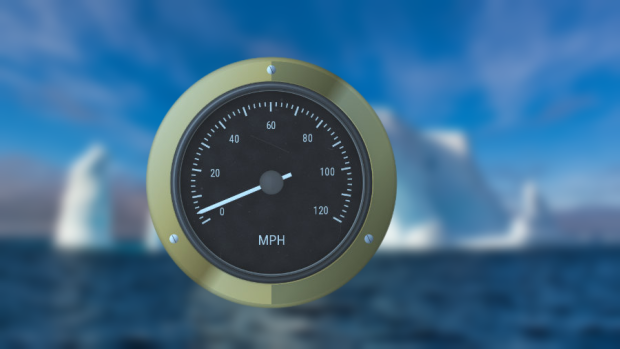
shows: 4 mph
